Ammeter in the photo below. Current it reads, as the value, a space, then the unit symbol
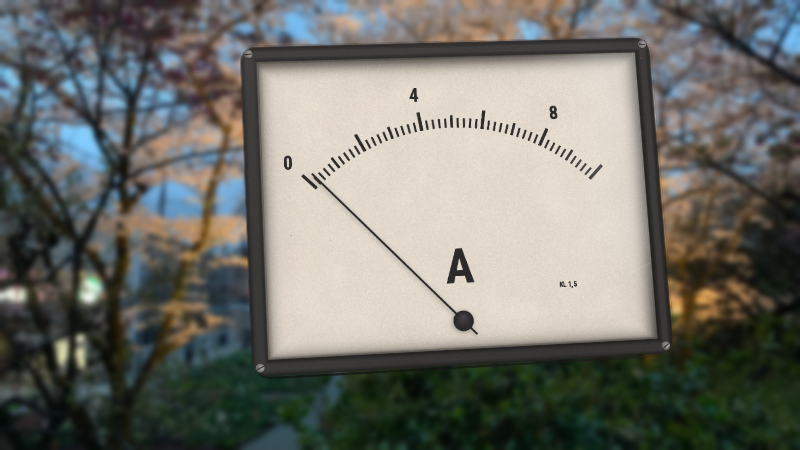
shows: 0.2 A
